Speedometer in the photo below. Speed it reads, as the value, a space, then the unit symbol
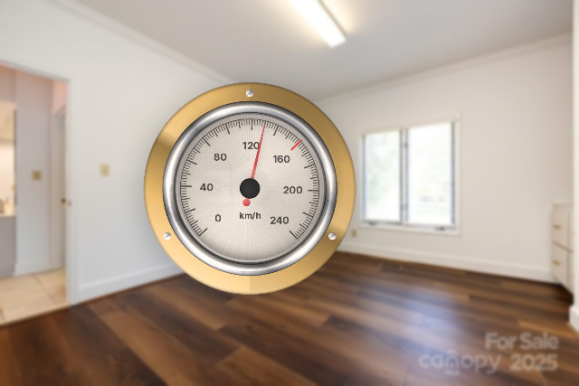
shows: 130 km/h
